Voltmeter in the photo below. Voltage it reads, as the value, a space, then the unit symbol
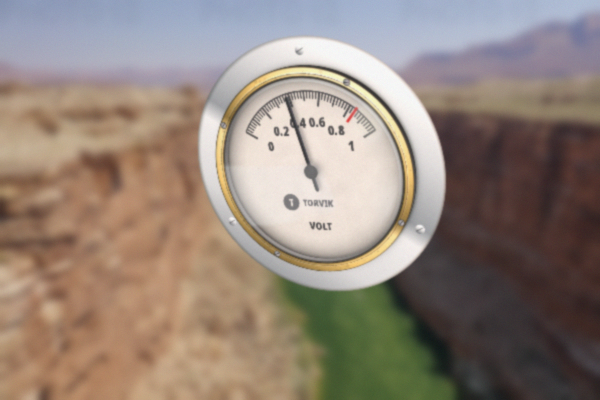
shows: 0.4 V
